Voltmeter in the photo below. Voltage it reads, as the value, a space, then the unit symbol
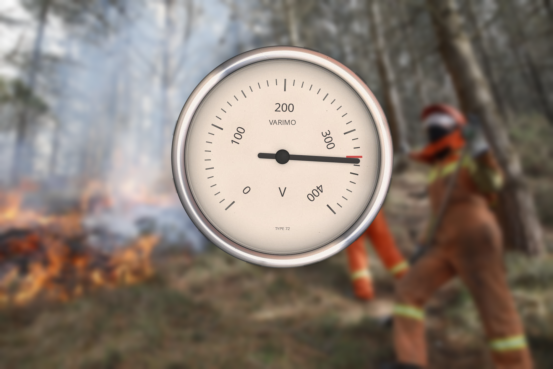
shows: 335 V
